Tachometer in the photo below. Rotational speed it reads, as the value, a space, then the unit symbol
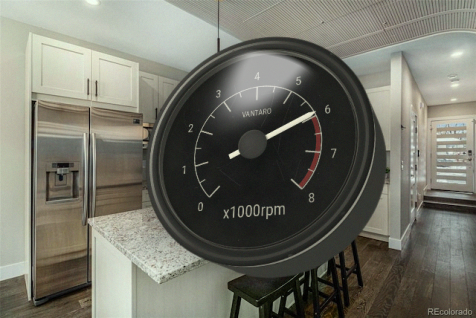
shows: 6000 rpm
